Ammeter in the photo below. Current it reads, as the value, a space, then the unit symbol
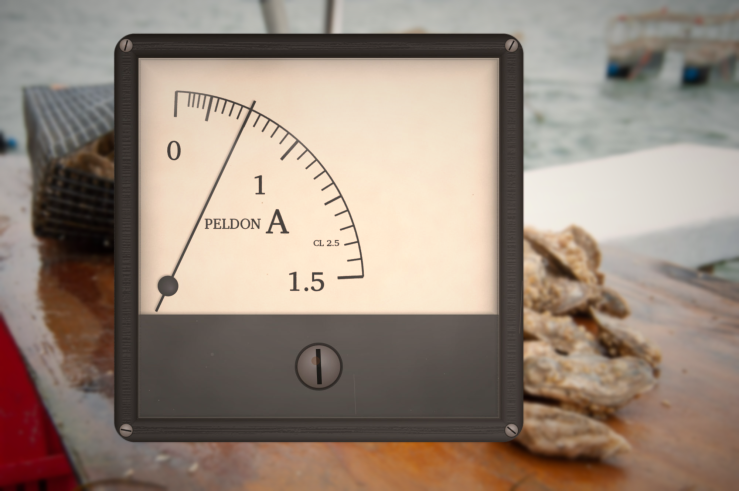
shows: 0.75 A
